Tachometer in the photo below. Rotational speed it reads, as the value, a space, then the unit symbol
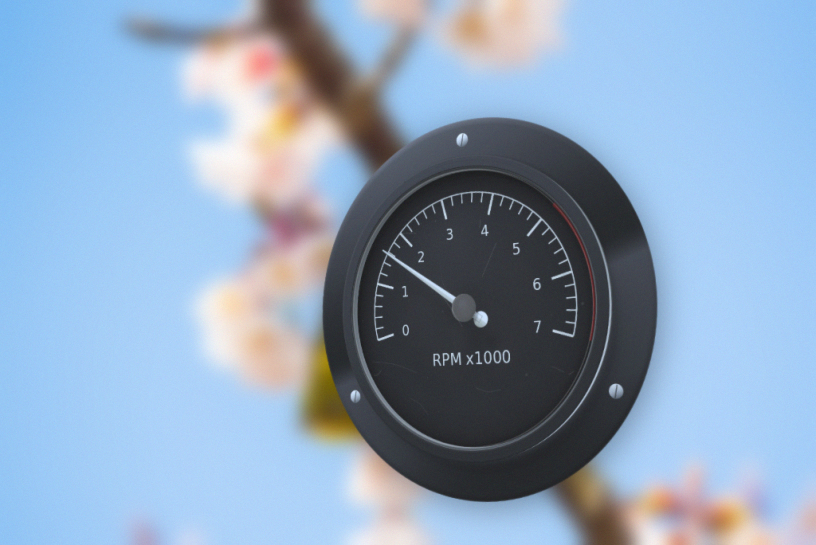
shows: 1600 rpm
